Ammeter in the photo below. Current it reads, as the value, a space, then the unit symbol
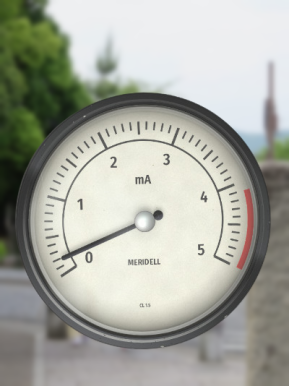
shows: 0.2 mA
